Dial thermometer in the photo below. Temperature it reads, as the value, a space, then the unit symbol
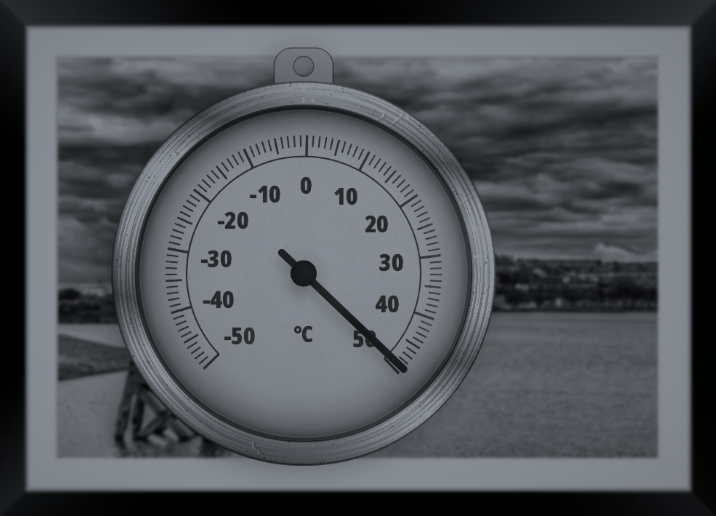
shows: 49 °C
